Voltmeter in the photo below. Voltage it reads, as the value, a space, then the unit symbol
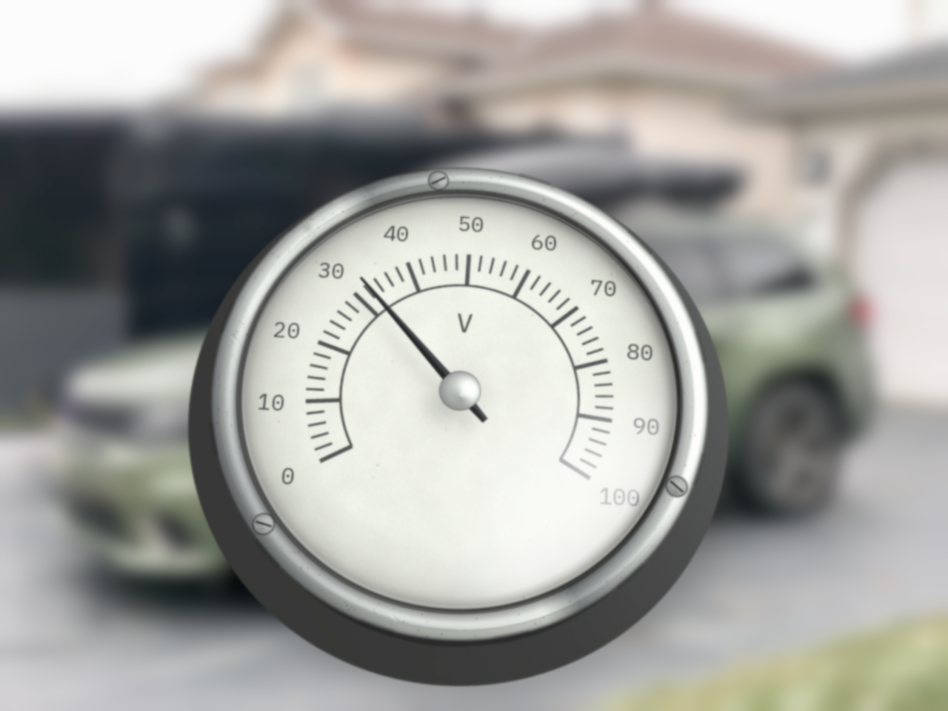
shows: 32 V
